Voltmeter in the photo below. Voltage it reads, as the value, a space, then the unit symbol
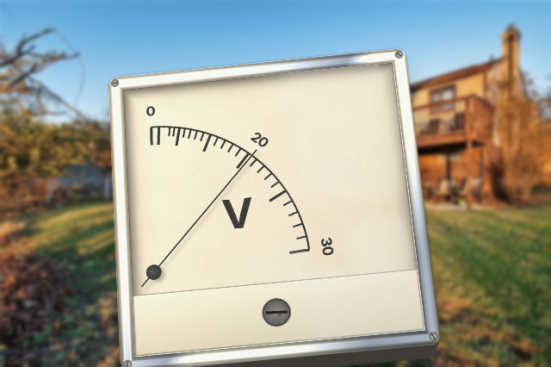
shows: 20.5 V
